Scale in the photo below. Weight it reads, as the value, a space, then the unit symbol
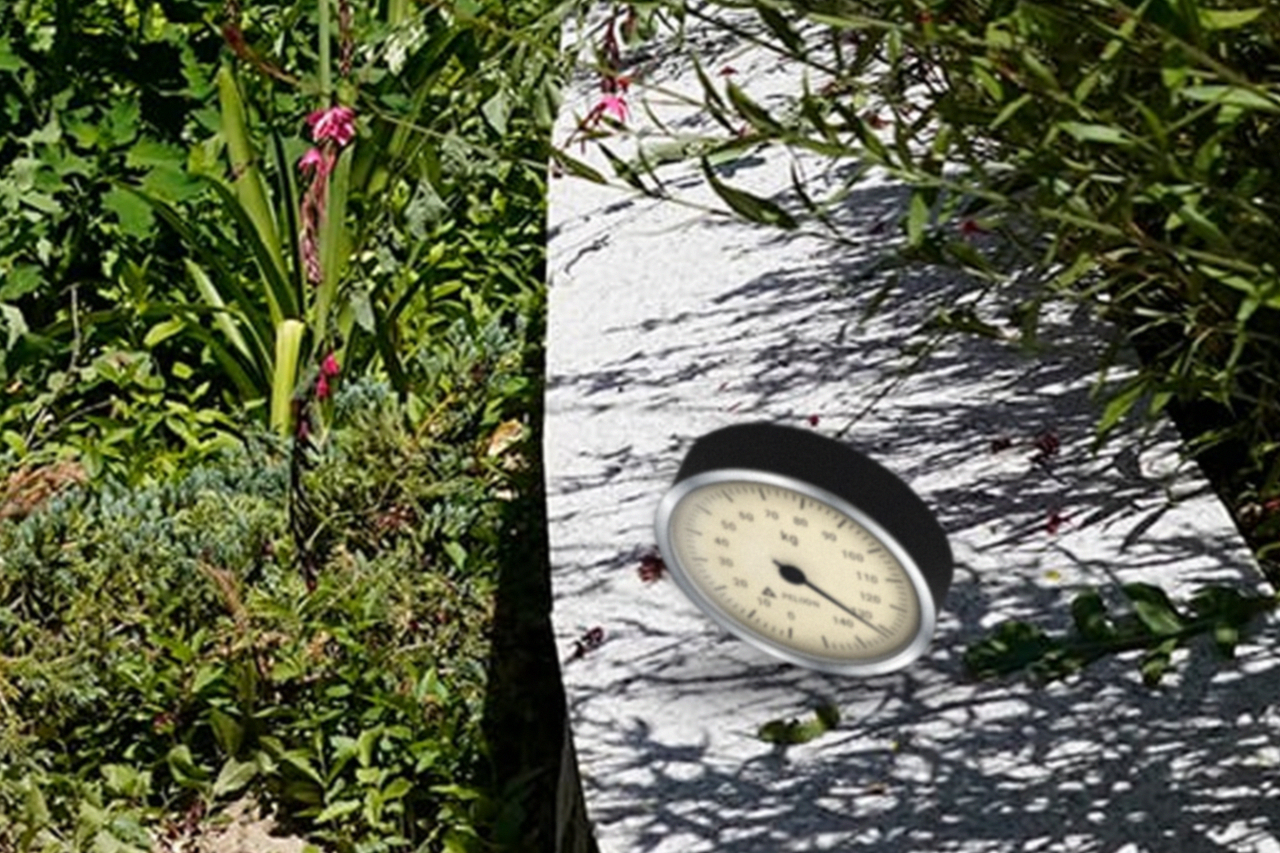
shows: 130 kg
